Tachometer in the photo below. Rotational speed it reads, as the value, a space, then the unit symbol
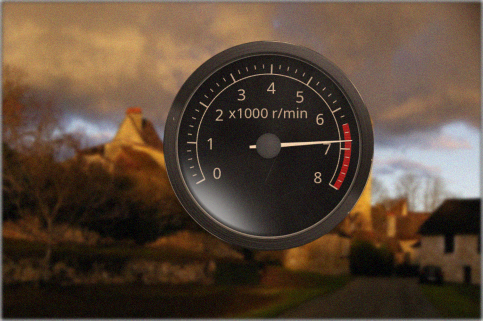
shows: 6800 rpm
